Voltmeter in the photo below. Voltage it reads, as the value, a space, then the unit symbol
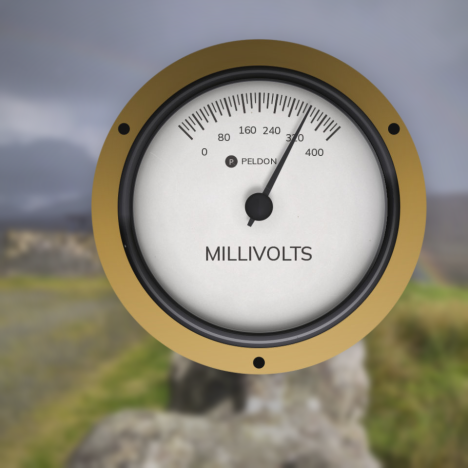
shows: 320 mV
